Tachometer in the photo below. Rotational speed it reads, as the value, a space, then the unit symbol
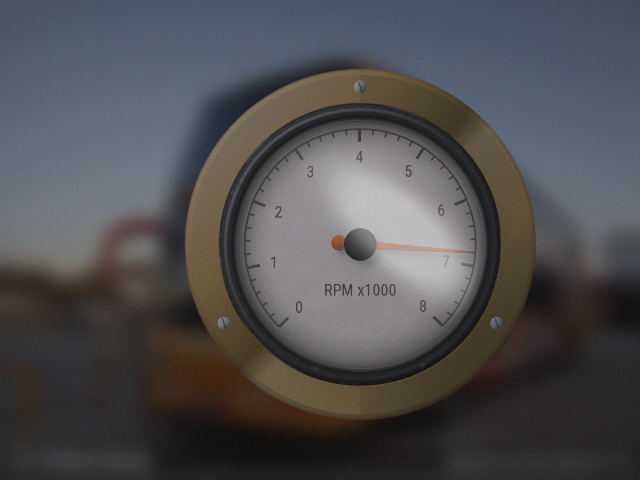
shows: 6800 rpm
